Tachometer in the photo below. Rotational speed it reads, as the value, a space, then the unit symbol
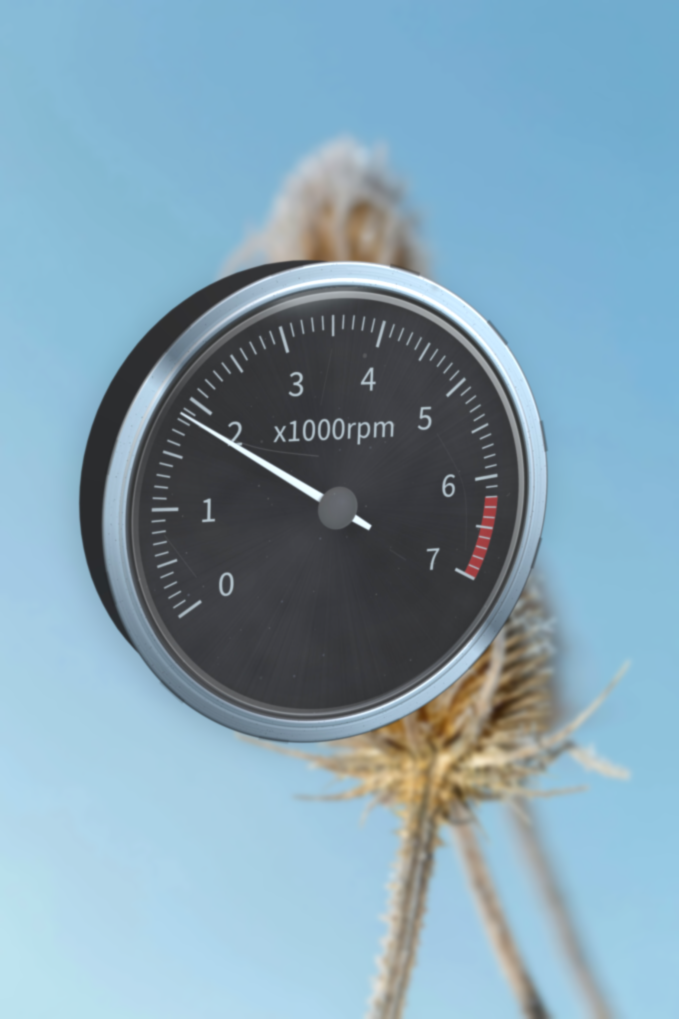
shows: 1850 rpm
